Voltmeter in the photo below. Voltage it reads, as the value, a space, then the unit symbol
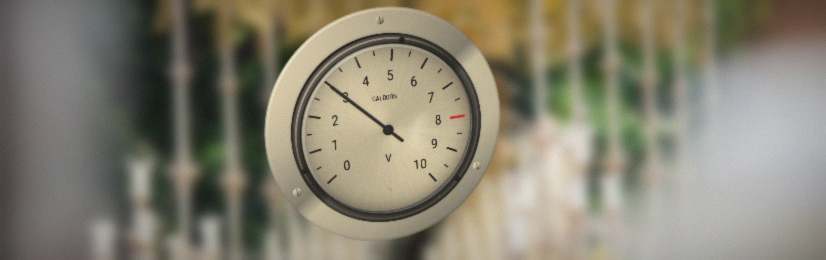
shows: 3 V
